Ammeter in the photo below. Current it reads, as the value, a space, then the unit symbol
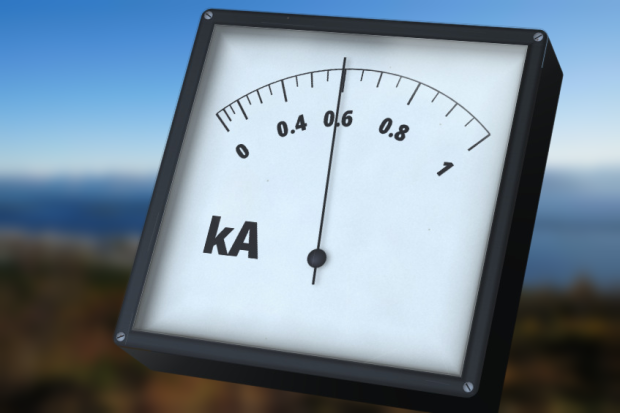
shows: 0.6 kA
